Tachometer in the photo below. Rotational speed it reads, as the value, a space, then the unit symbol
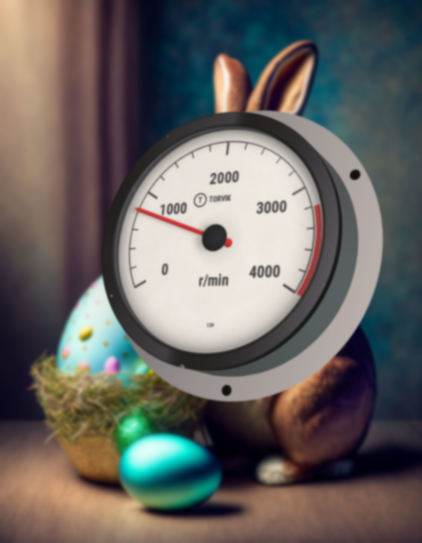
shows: 800 rpm
